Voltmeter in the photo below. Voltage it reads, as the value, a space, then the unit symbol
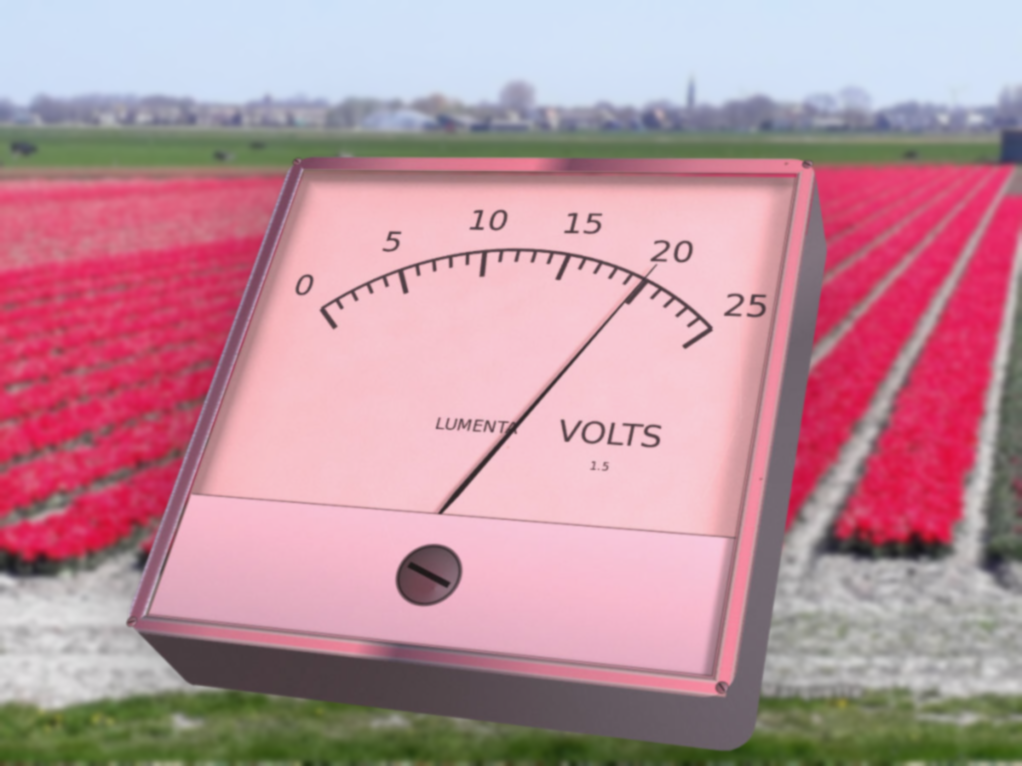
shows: 20 V
